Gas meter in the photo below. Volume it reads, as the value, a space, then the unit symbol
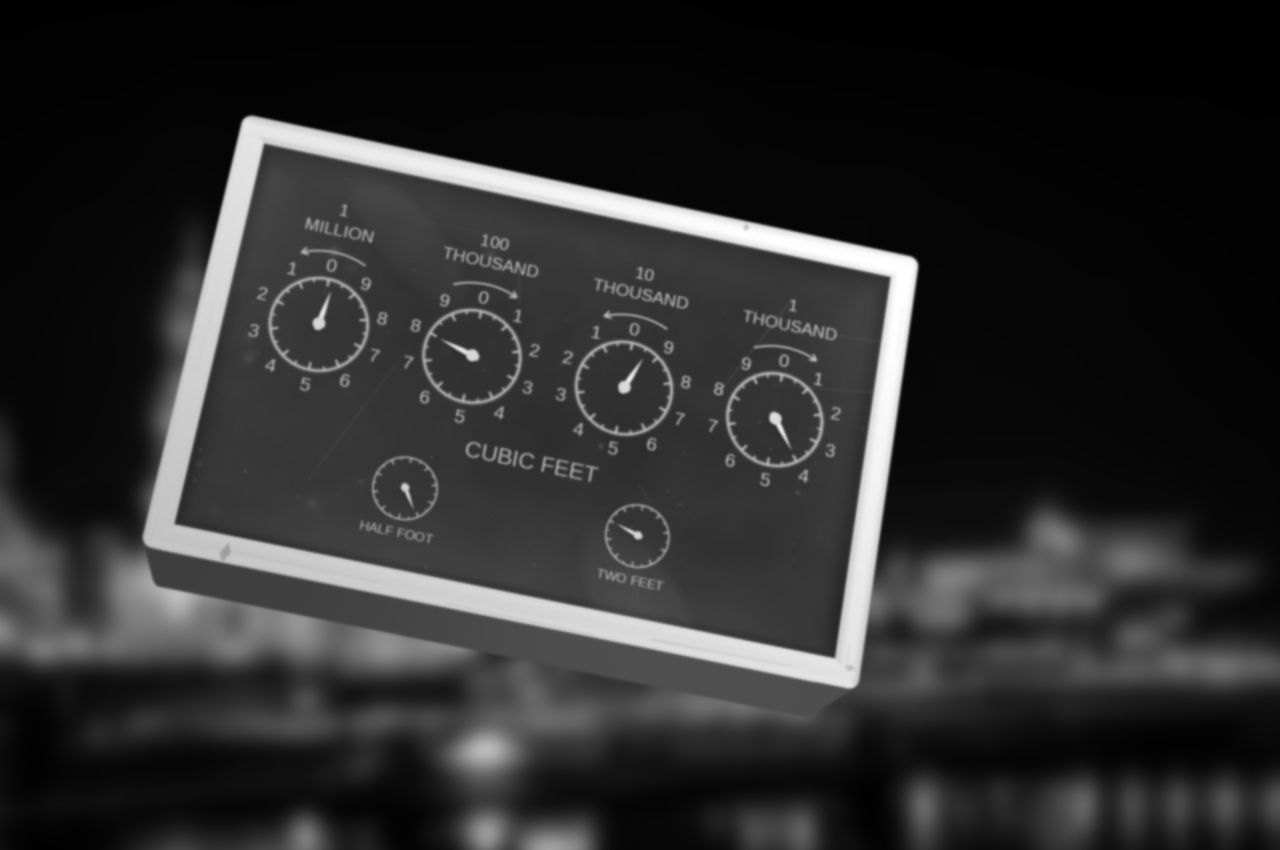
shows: 979400 ft³
